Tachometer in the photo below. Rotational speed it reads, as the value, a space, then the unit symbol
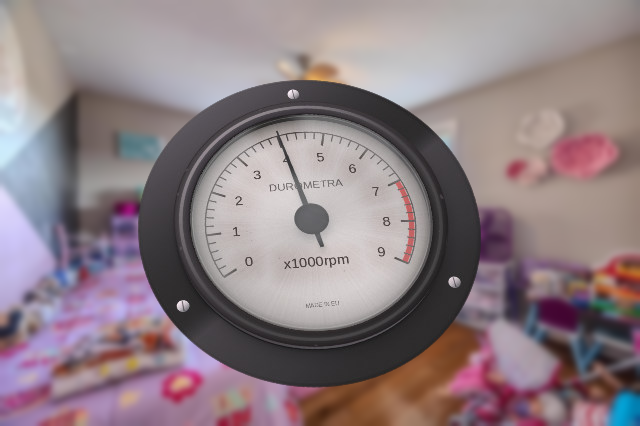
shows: 4000 rpm
